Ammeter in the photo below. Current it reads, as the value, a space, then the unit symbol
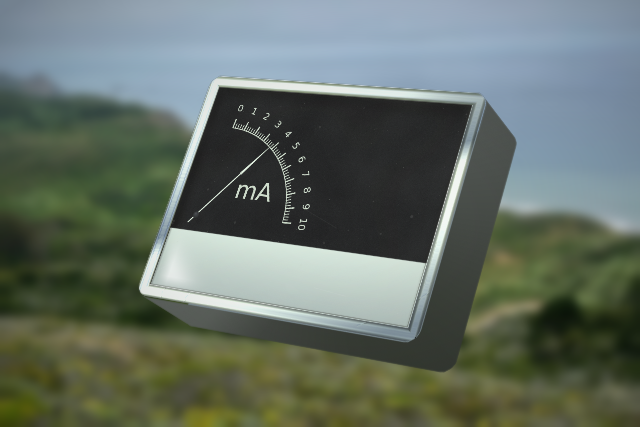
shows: 4 mA
